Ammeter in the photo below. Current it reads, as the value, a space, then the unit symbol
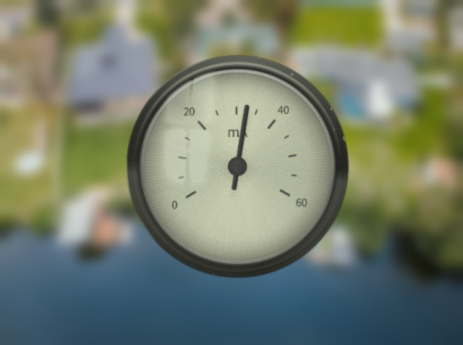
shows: 32.5 mA
